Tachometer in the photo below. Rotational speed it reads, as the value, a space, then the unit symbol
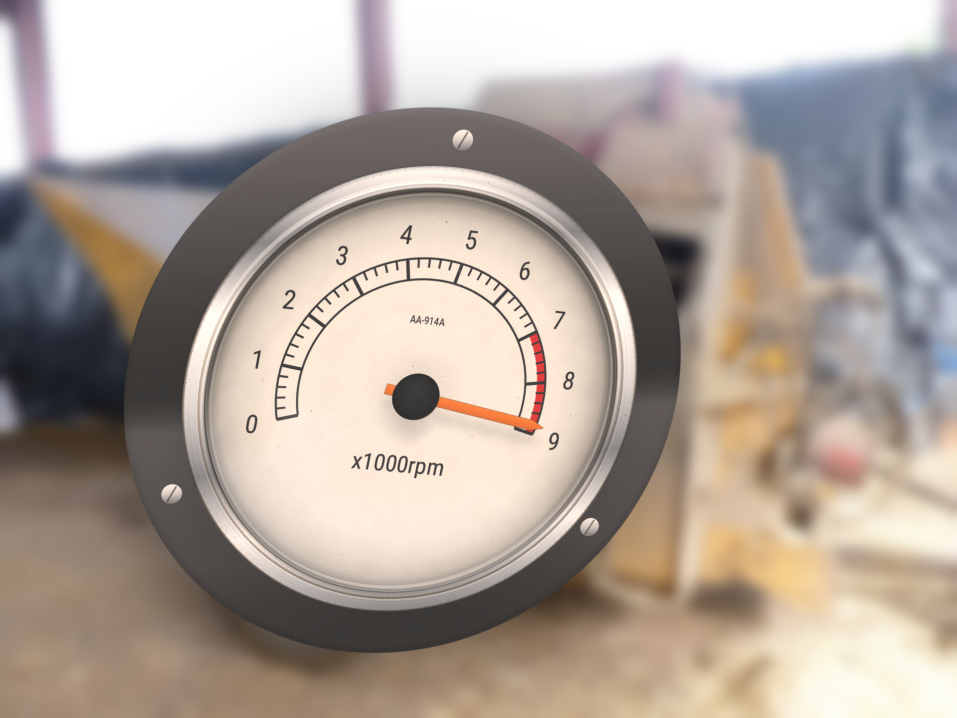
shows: 8800 rpm
